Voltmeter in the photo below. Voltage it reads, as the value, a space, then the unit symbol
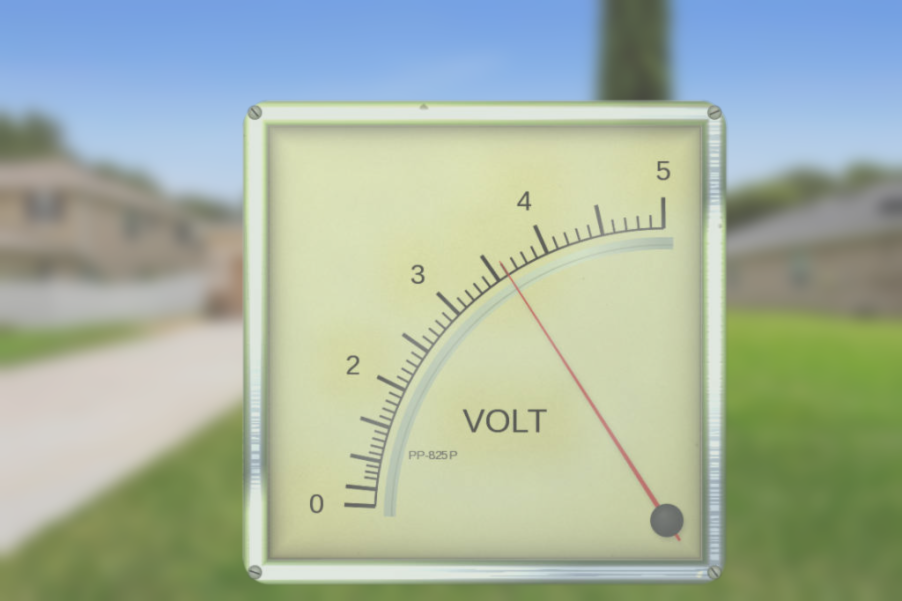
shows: 3.6 V
